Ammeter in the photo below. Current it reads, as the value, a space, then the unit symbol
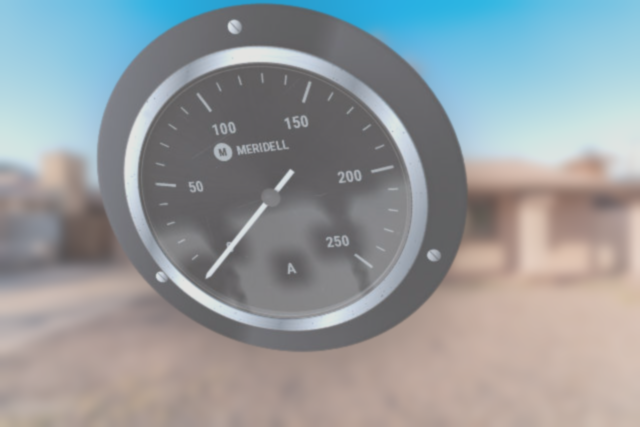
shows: 0 A
